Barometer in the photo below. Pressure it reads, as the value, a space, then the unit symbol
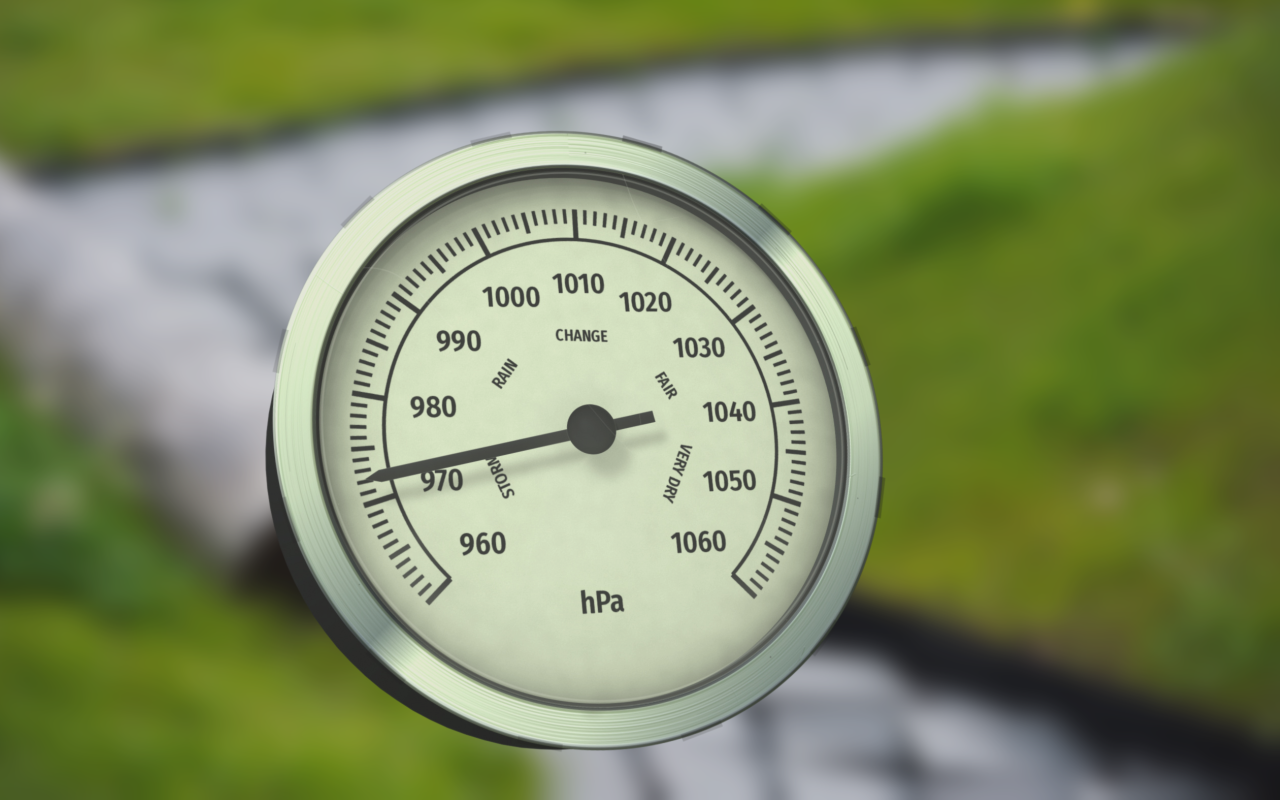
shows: 972 hPa
